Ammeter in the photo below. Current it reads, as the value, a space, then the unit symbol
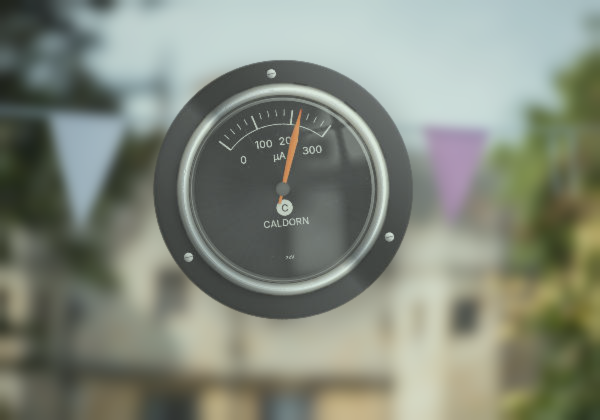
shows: 220 µA
